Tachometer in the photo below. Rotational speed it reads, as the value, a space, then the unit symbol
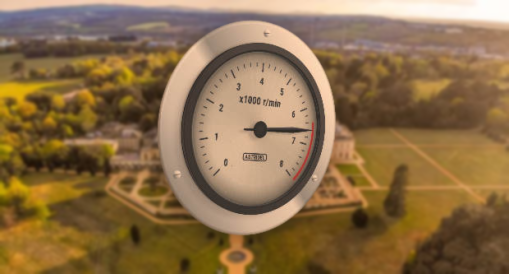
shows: 6600 rpm
